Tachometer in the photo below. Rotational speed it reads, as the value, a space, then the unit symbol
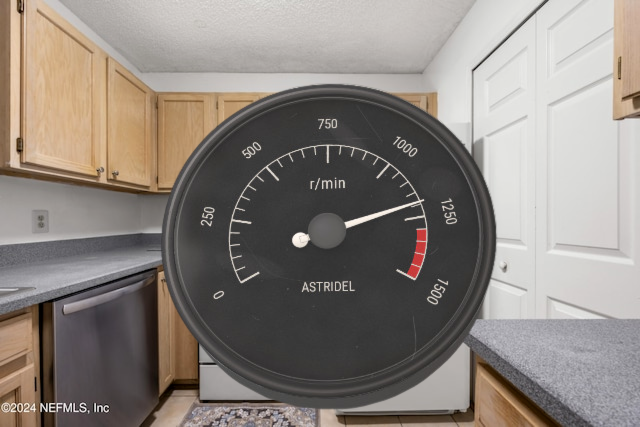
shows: 1200 rpm
